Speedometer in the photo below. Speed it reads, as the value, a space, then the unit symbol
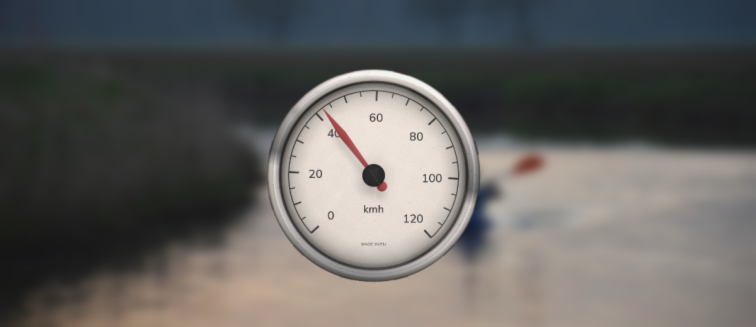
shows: 42.5 km/h
